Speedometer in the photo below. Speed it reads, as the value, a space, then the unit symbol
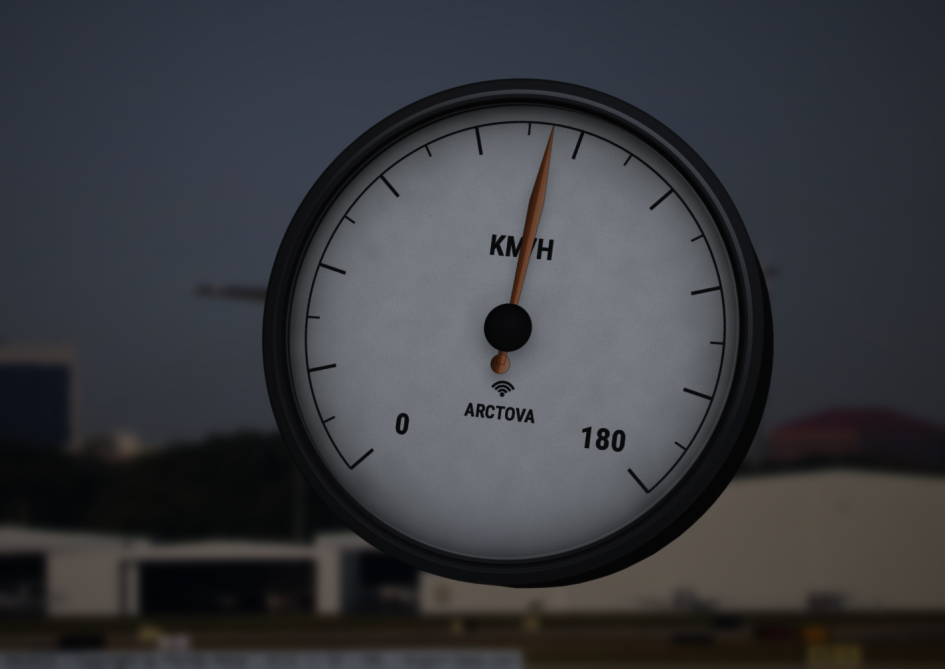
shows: 95 km/h
